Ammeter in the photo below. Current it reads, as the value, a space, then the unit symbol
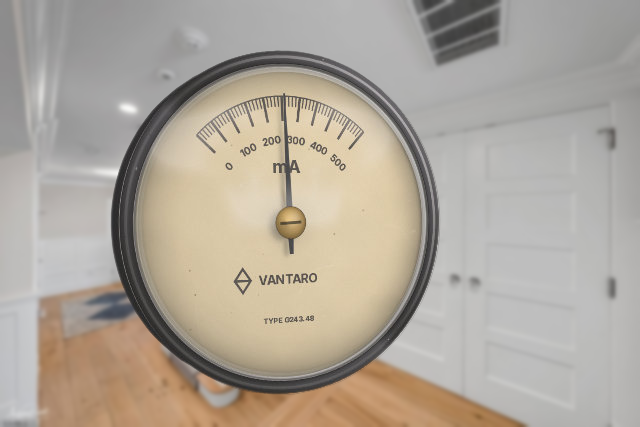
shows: 250 mA
